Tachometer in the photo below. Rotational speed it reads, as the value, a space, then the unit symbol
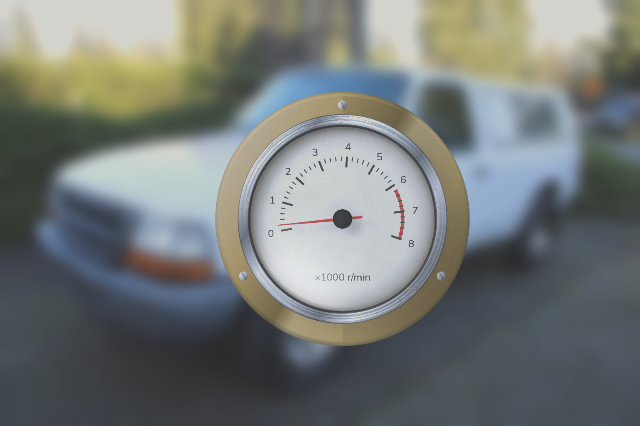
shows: 200 rpm
